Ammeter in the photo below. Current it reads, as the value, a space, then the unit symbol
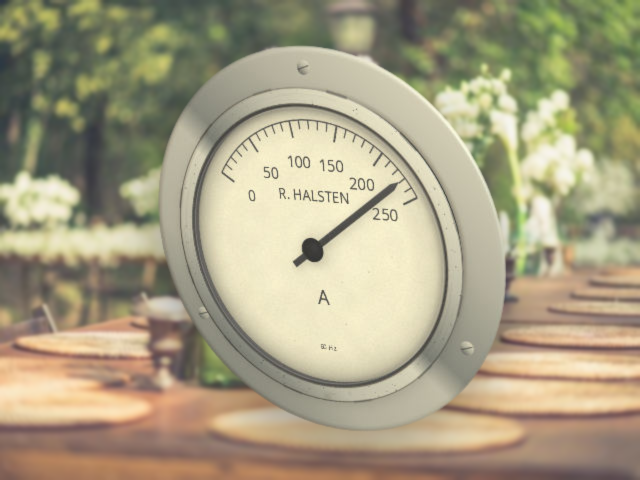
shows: 230 A
